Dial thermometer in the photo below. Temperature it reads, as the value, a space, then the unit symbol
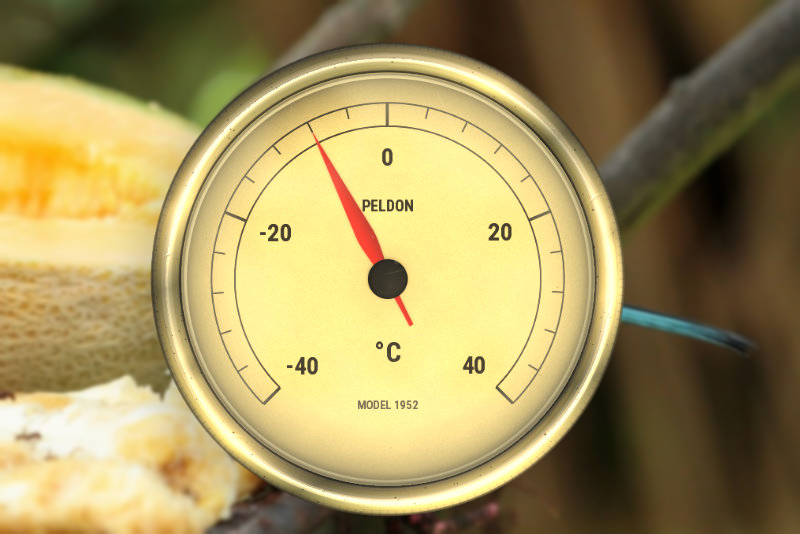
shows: -8 °C
